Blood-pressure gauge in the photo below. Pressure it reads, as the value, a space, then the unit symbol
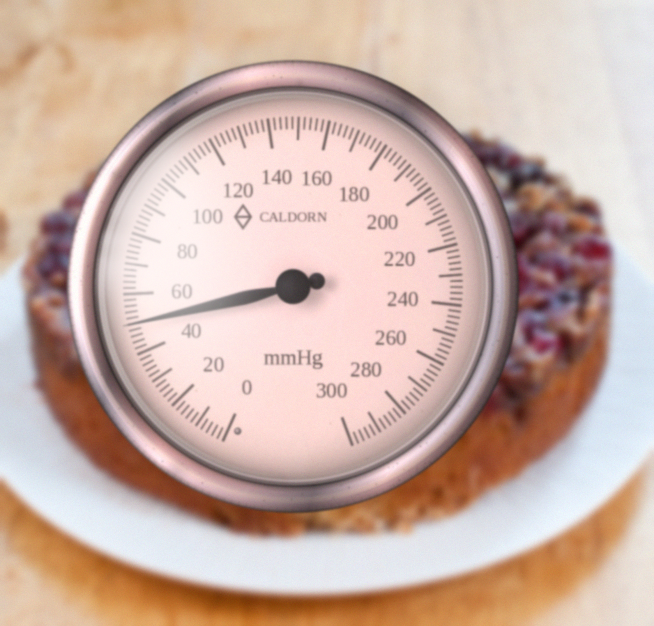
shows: 50 mmHg
